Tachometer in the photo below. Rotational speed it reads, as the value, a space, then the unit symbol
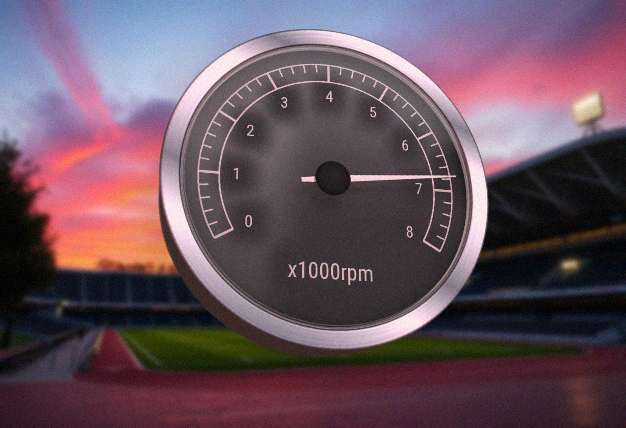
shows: 6800 rpm
